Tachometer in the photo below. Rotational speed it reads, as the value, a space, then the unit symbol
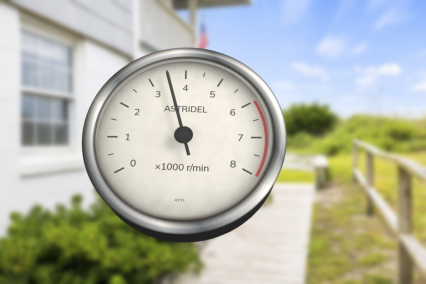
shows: 3500 rpm
